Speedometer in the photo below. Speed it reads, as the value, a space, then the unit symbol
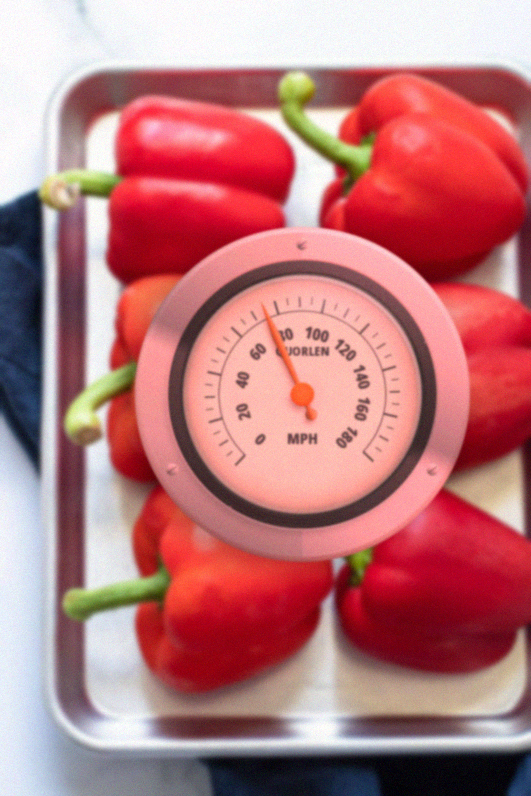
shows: 75 mph
